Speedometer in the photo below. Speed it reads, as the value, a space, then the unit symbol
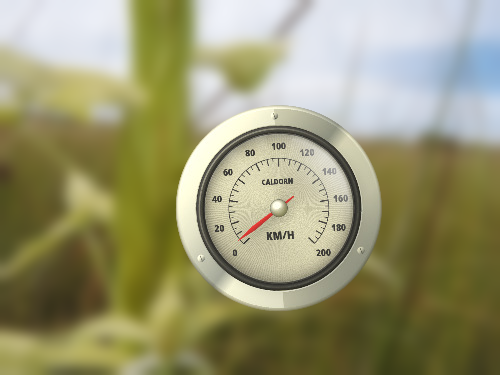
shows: 5 km/h
